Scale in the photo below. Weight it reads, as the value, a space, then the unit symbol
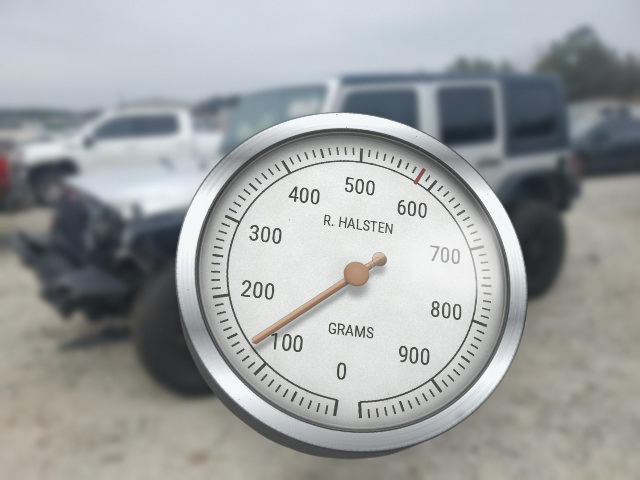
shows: 130 g
